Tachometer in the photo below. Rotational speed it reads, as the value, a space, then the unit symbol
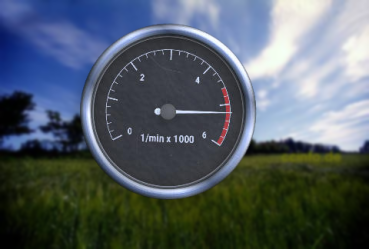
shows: 5200 rpm
